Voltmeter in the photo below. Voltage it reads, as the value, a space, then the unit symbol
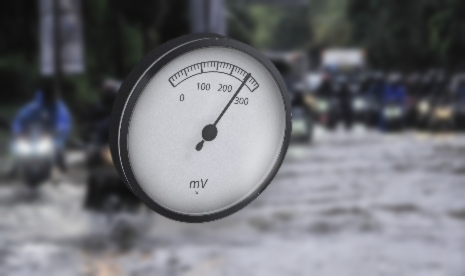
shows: 250 mV
